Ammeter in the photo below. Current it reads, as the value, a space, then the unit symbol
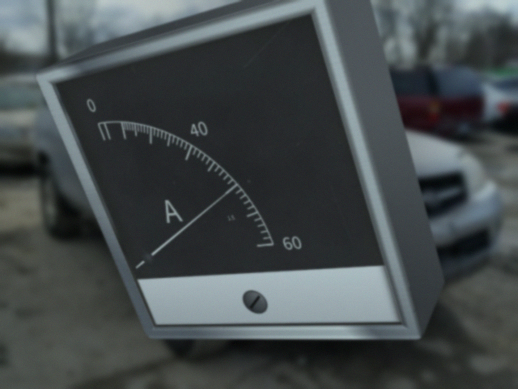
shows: 50 A
